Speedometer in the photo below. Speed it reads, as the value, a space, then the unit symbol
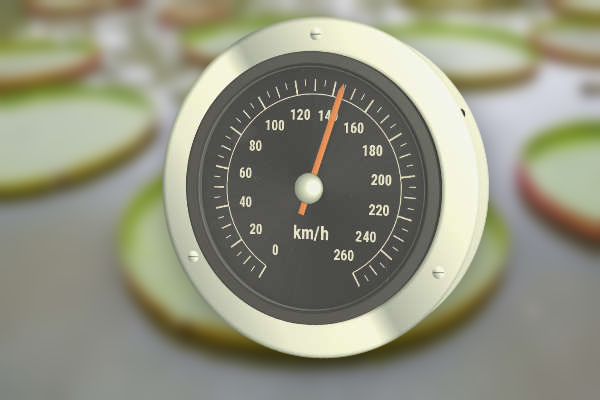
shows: 145 km/h
